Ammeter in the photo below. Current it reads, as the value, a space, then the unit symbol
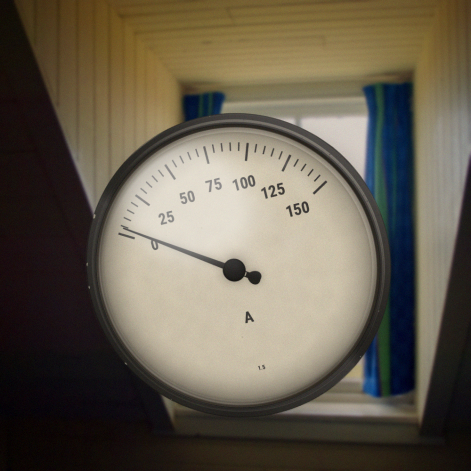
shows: 5 A
